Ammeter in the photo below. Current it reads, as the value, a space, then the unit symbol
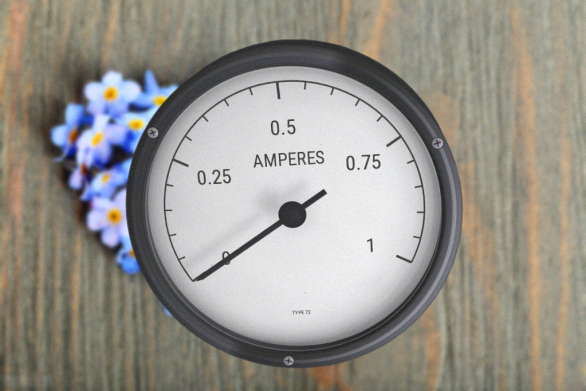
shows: 0 A
